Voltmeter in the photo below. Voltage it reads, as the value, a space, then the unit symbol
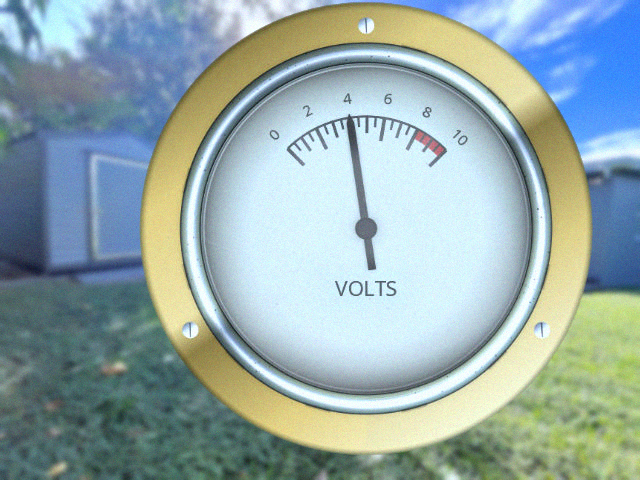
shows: 4 V
